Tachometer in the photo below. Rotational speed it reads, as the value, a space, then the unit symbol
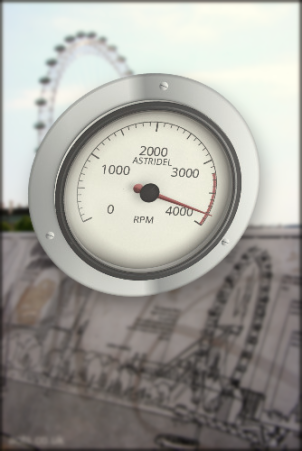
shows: 3800 rpm
